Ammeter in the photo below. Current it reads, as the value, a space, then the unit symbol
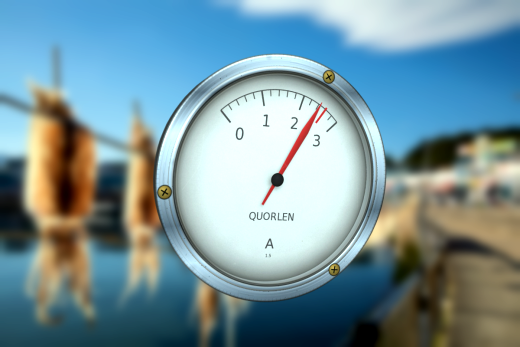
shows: 2.4 A
